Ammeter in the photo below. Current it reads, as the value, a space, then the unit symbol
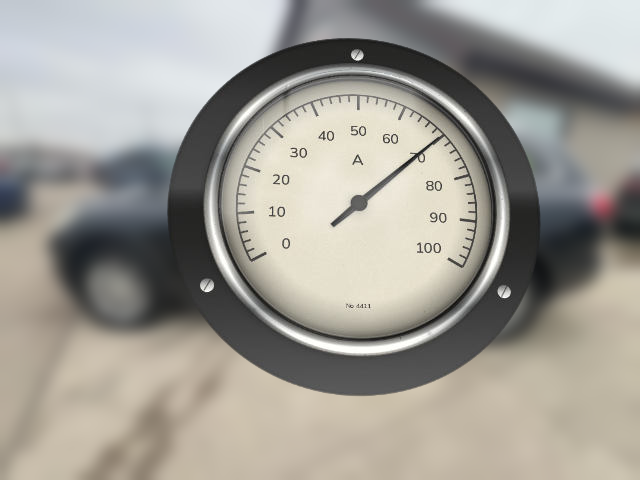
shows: 70 A
